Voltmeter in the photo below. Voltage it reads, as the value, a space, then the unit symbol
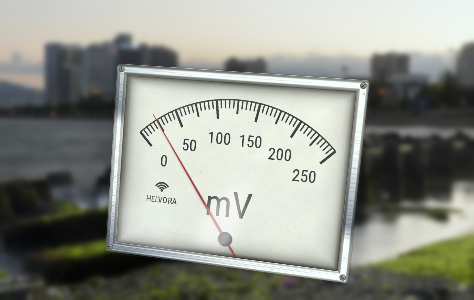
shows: 25 mV
